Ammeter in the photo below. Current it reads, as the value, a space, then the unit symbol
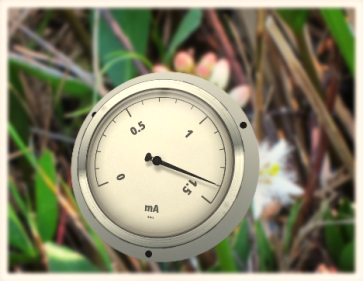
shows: 1.4 mA
